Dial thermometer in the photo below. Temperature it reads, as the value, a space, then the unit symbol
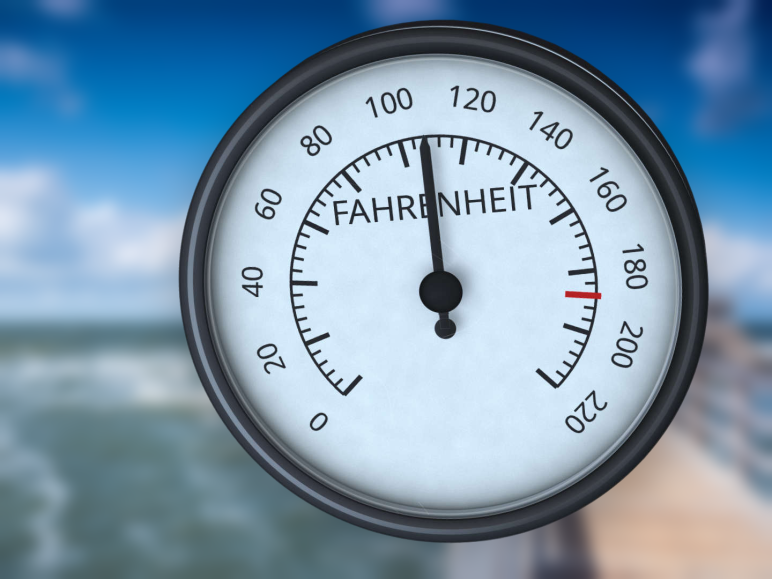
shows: 108 °F
